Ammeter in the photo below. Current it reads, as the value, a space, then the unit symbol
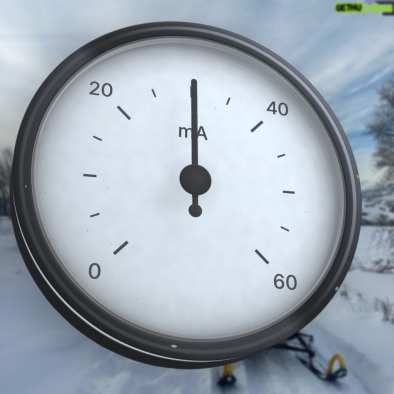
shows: 30 mA
